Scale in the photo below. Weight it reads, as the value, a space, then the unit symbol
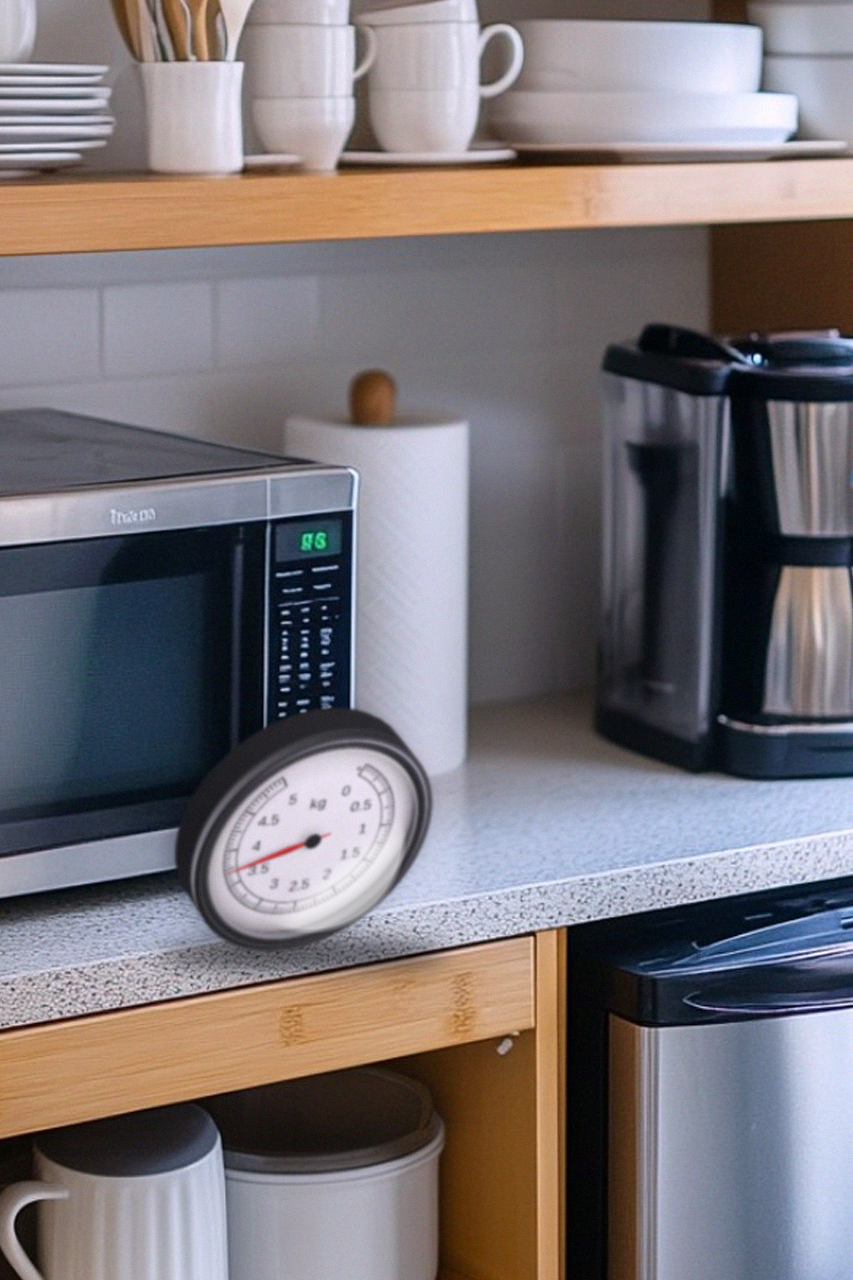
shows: 3.75 kg
